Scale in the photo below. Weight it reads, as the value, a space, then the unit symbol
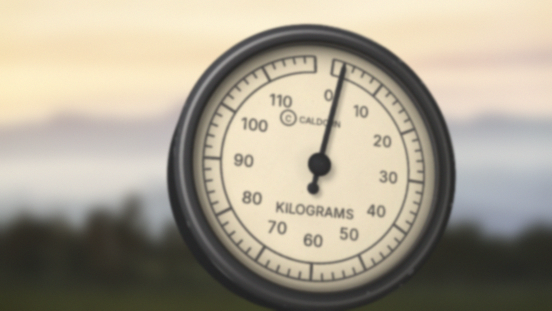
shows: 2 kg
